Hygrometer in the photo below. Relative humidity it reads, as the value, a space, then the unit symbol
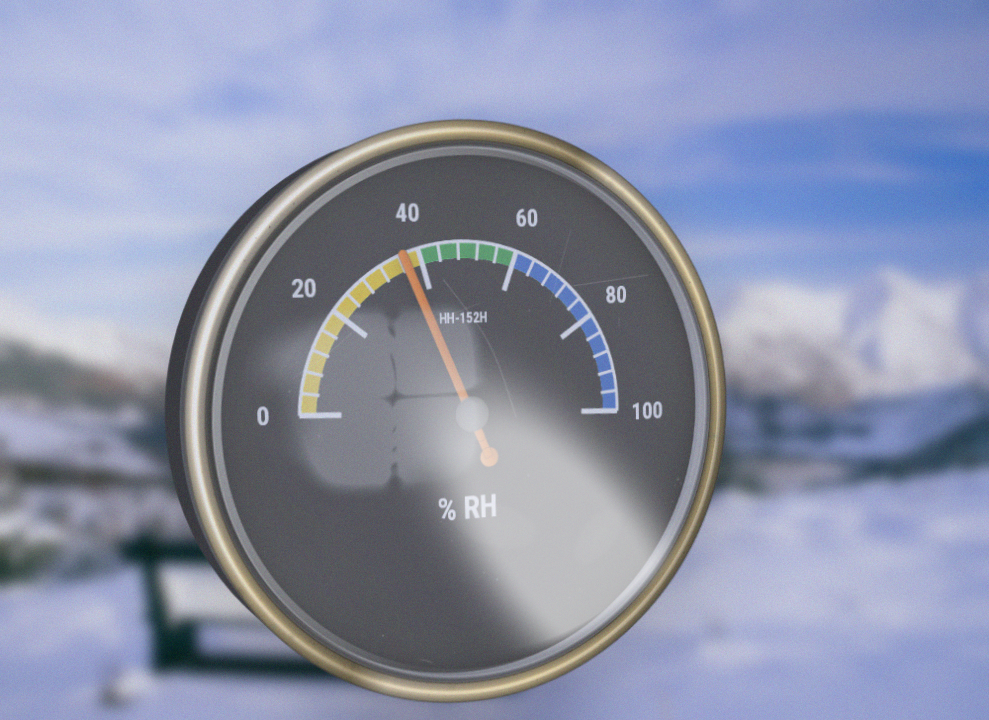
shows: 36 %
